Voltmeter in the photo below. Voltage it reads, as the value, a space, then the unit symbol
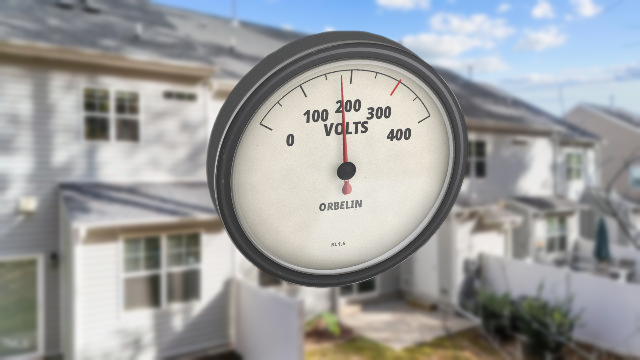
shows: 175 V
